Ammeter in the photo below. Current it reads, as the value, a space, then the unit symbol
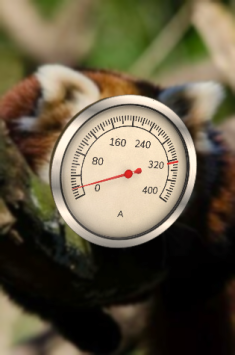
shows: 20 A
